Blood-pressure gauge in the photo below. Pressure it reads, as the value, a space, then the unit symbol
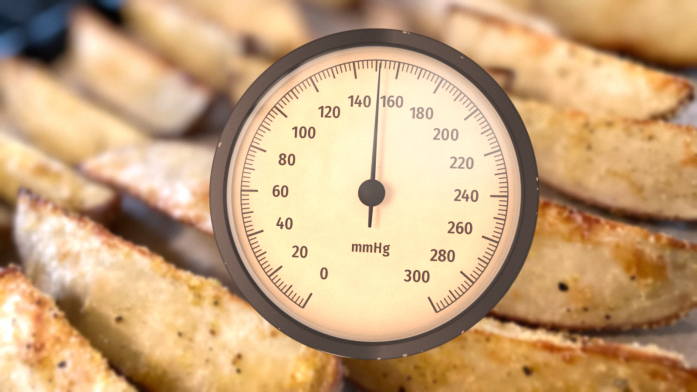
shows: 152 mmHg
